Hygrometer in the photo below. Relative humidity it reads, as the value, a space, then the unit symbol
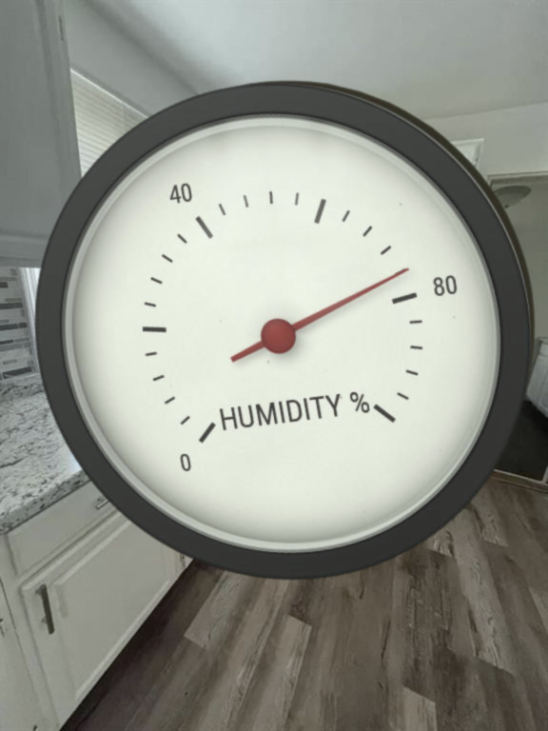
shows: 76 %
